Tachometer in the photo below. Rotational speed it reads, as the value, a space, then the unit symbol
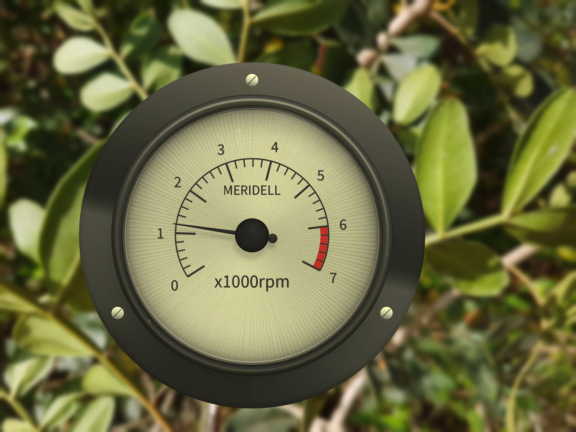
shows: 1200 rpm
